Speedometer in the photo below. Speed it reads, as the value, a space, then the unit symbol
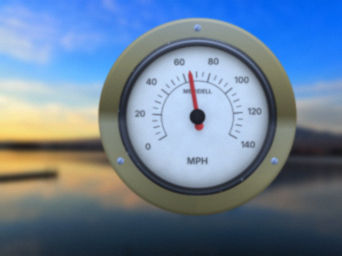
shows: 65 mph
